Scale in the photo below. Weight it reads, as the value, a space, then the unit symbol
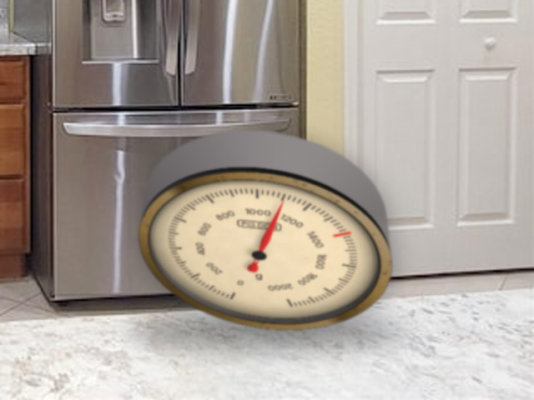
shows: 1100 g
